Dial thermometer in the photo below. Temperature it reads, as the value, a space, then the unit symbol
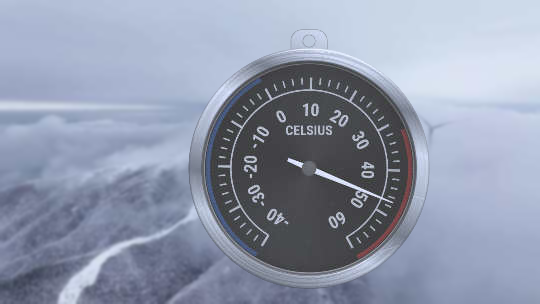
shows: 47 °C
